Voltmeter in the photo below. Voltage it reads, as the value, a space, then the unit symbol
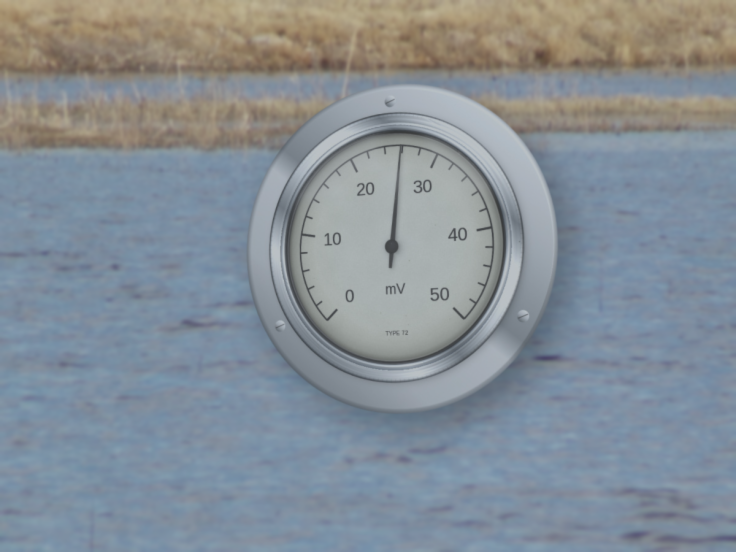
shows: 26 mV
